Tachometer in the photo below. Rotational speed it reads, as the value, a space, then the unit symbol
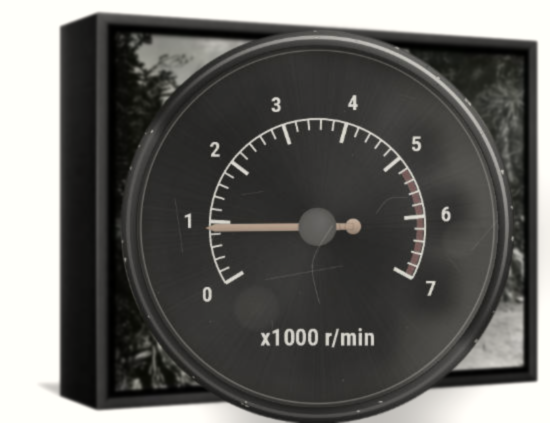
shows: 900 rpm
